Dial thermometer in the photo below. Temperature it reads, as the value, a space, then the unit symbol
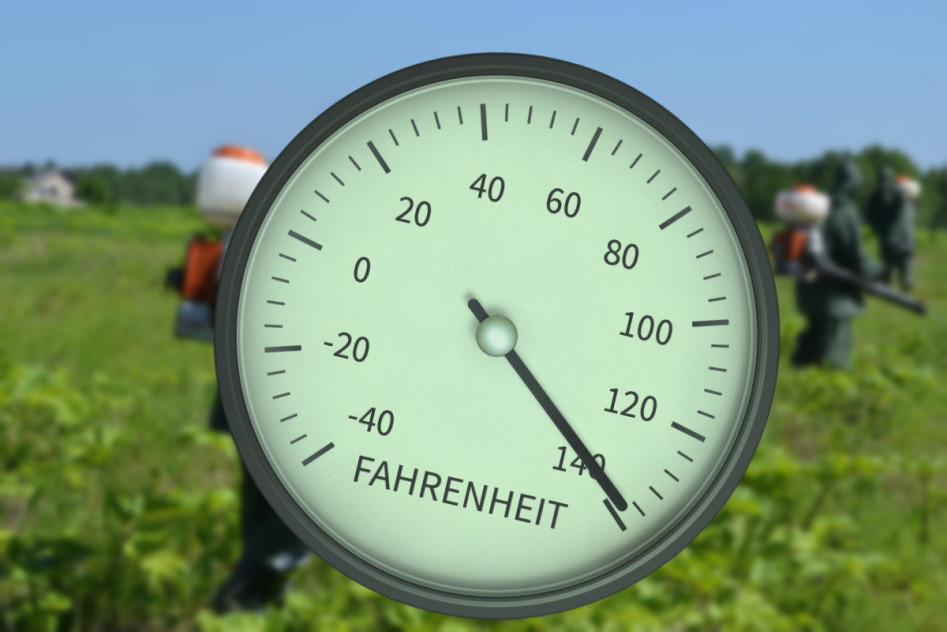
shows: 138 °F
